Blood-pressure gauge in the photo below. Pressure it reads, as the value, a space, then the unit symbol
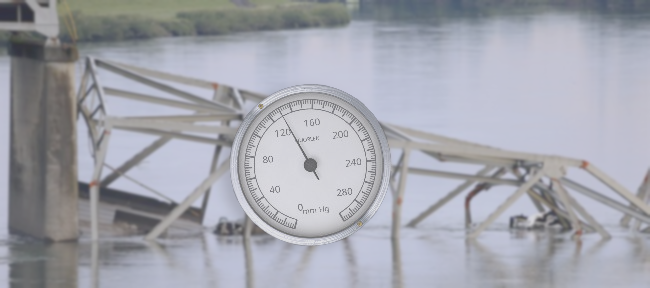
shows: 130 mmHg
